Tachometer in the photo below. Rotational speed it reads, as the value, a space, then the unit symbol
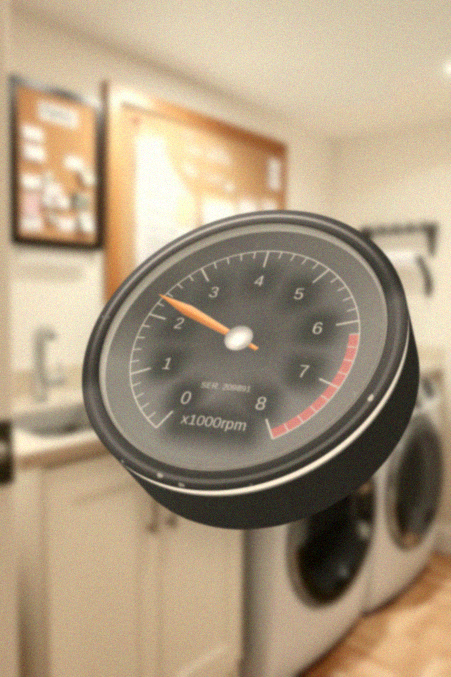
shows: 2300 rpm
